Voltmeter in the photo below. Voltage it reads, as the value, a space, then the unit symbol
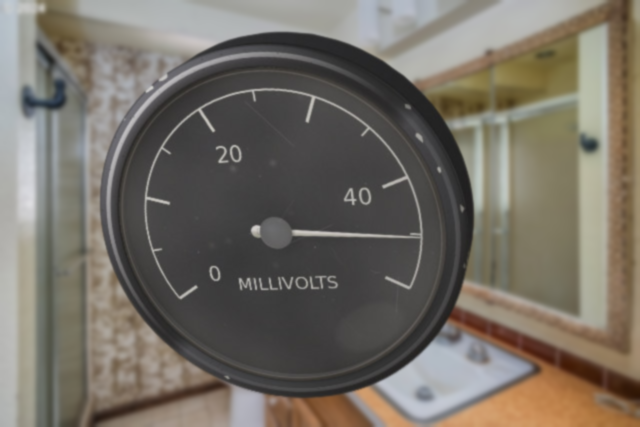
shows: 45 mV
